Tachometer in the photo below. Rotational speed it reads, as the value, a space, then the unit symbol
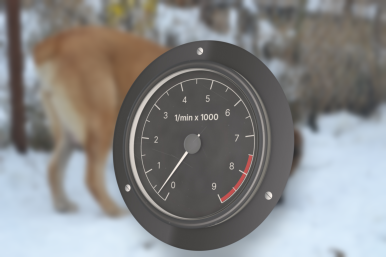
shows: 250 rpm
